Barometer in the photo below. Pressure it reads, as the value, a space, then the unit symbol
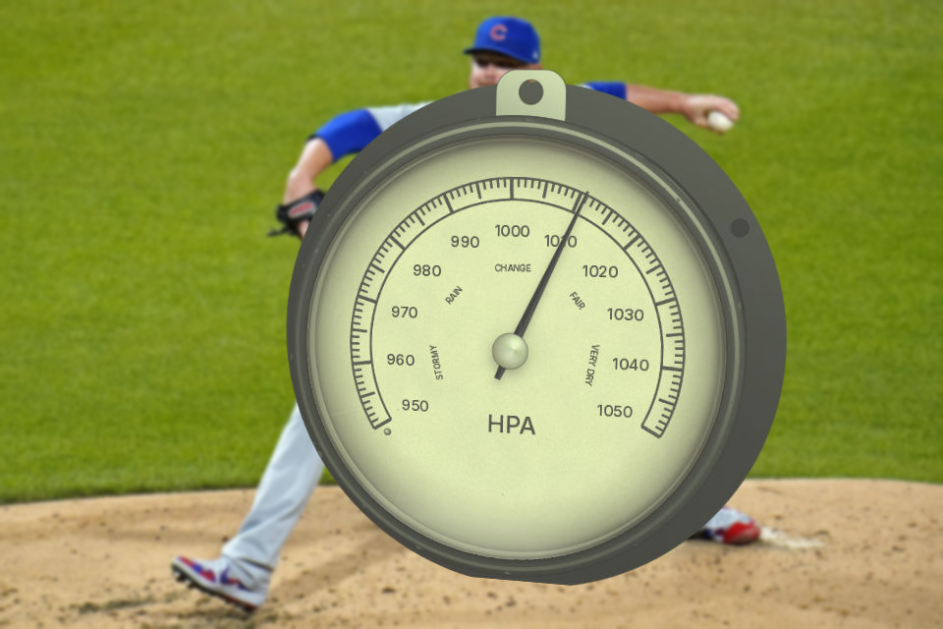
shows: 1011 hPa
